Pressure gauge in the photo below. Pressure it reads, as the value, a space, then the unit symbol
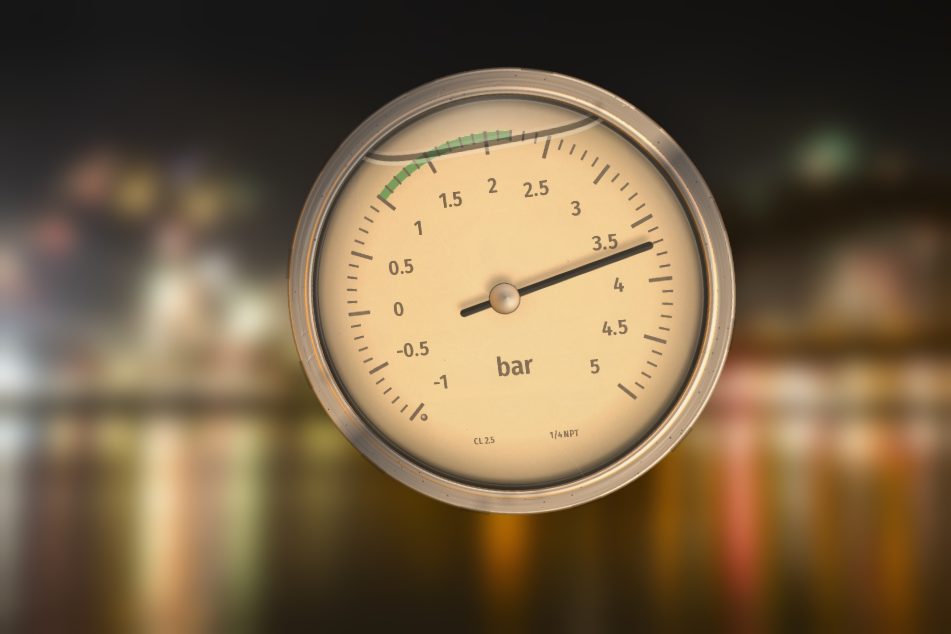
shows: 3.7 bar
